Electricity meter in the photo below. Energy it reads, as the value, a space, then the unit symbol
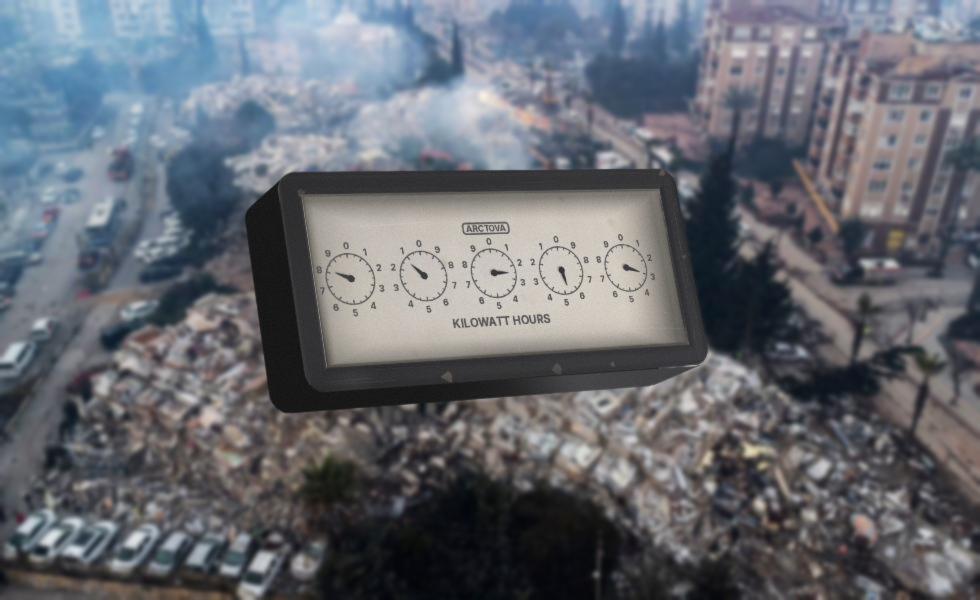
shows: 81253 kWh
